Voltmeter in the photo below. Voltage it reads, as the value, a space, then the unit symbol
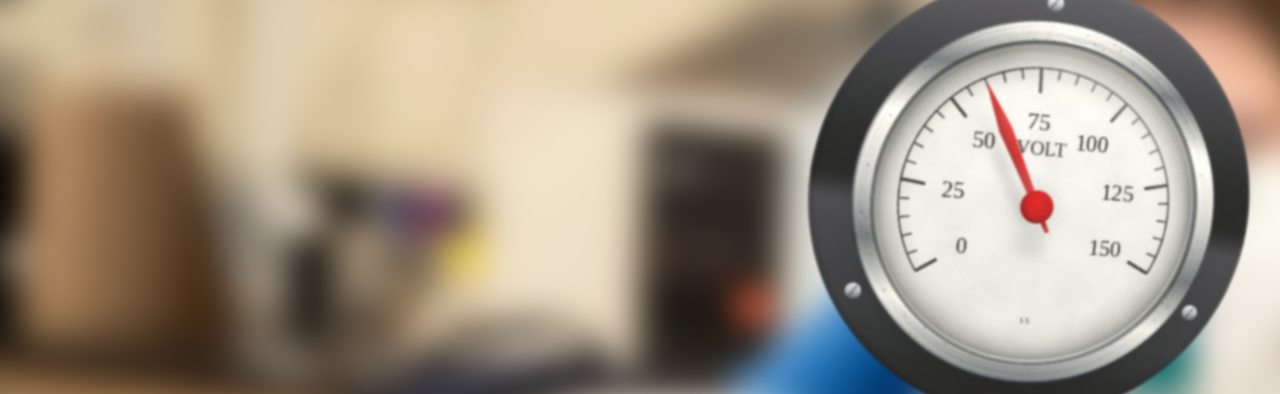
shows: 60 V
